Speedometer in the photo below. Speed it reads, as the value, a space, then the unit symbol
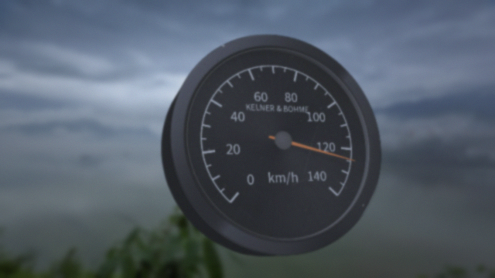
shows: 125 km/h
